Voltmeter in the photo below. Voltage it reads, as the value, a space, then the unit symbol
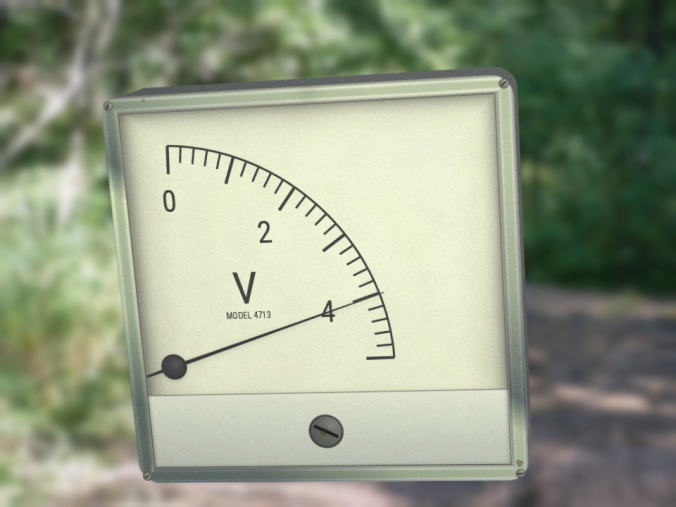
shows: 4 V
